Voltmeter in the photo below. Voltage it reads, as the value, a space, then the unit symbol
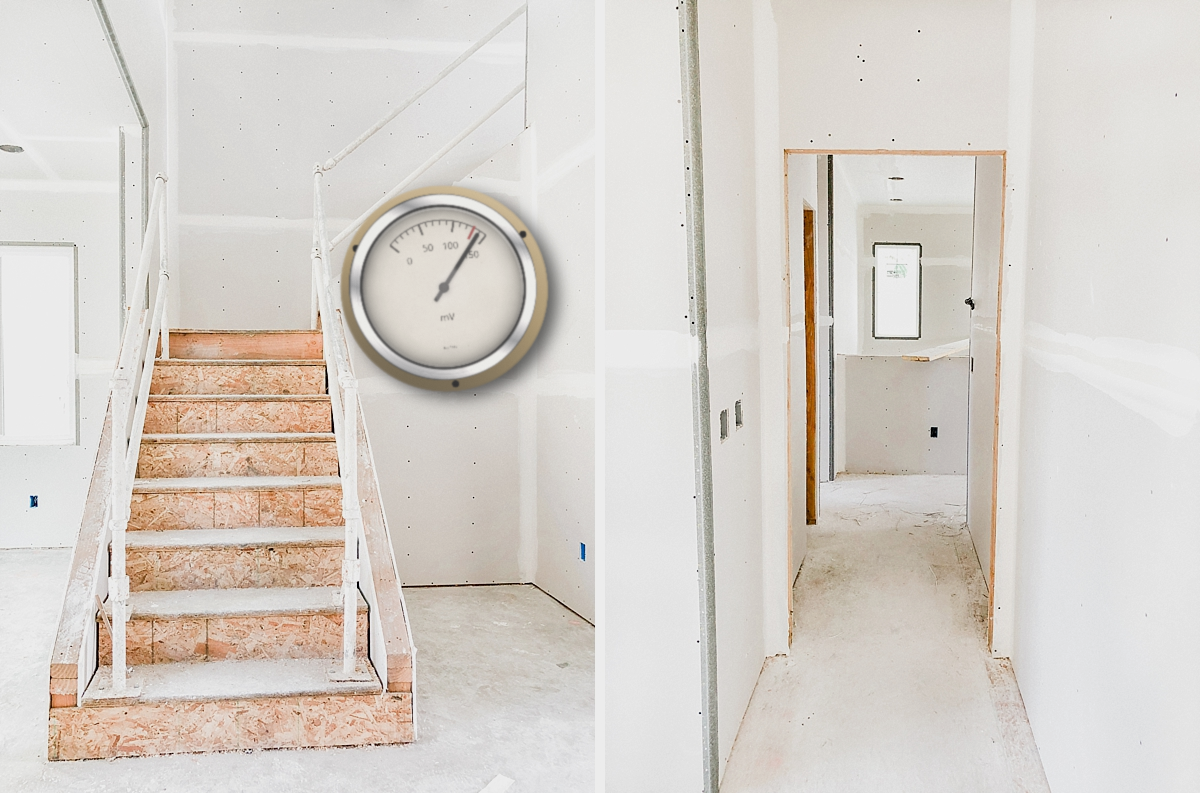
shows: 140 mV
